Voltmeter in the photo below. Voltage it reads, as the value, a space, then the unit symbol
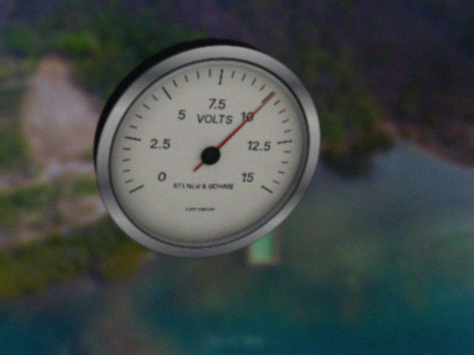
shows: 10 V
